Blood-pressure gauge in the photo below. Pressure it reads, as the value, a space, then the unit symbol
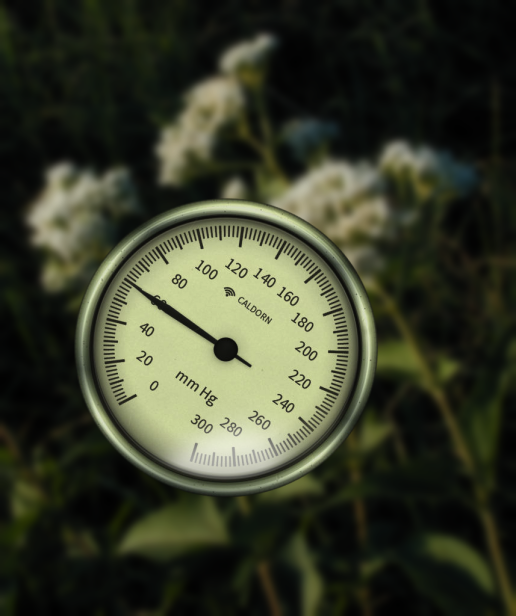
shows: 60 mmHg
